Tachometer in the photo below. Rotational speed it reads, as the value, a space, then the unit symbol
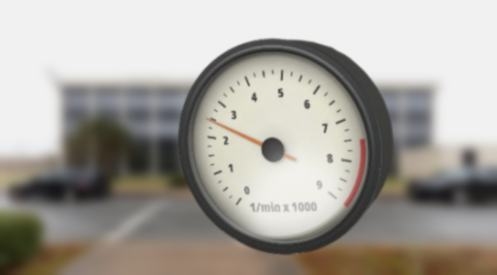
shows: 2500 rpm
